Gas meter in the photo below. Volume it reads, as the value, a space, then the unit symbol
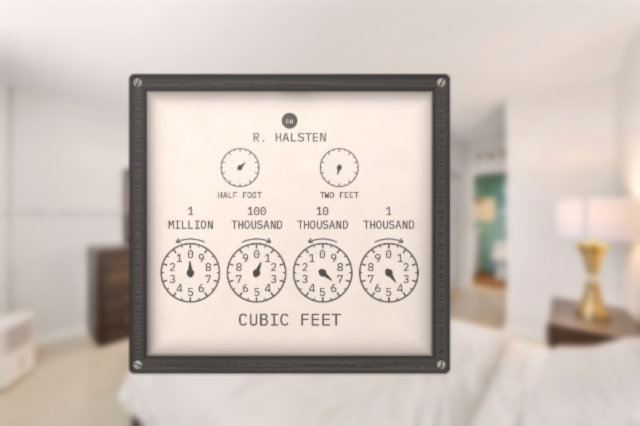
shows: 6400 ft³
